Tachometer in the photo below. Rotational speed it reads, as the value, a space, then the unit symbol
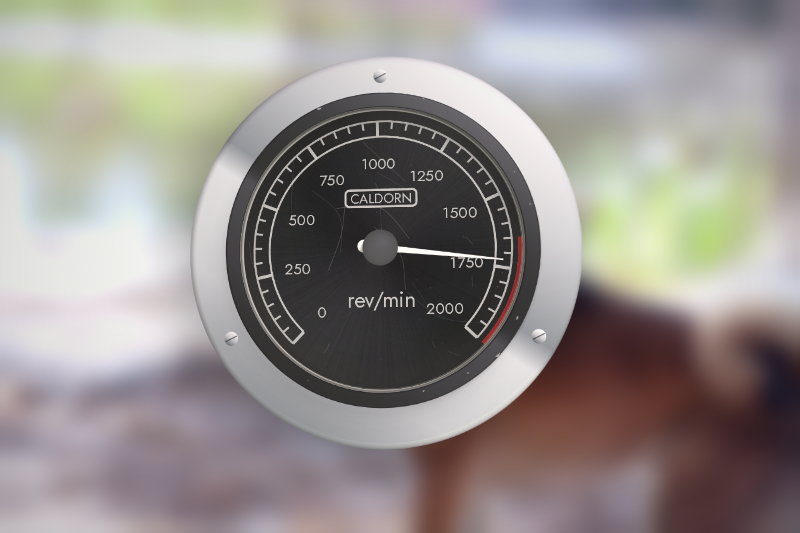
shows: 1725 rpm
